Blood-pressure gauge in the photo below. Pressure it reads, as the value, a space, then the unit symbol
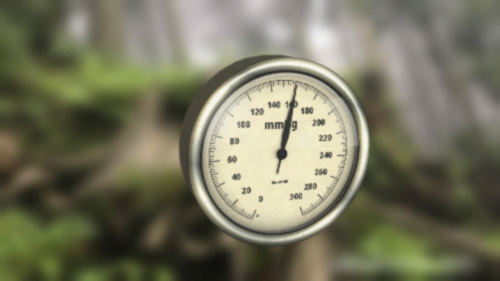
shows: 160 mmHg
